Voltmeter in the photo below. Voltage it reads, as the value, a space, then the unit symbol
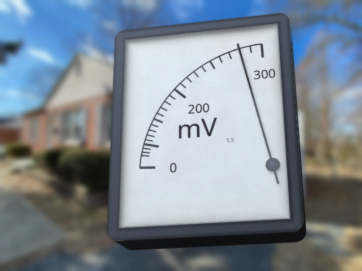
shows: 280 mV
